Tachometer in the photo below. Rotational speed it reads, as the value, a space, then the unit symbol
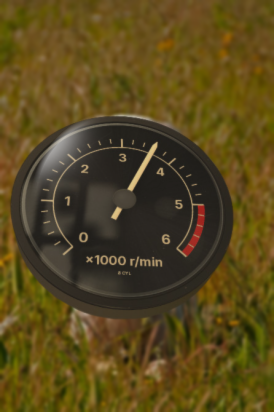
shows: 3600 rpm
